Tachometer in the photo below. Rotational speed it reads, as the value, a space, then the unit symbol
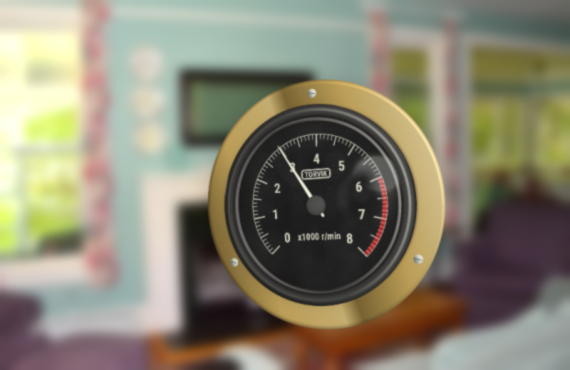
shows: 3000 rpm
